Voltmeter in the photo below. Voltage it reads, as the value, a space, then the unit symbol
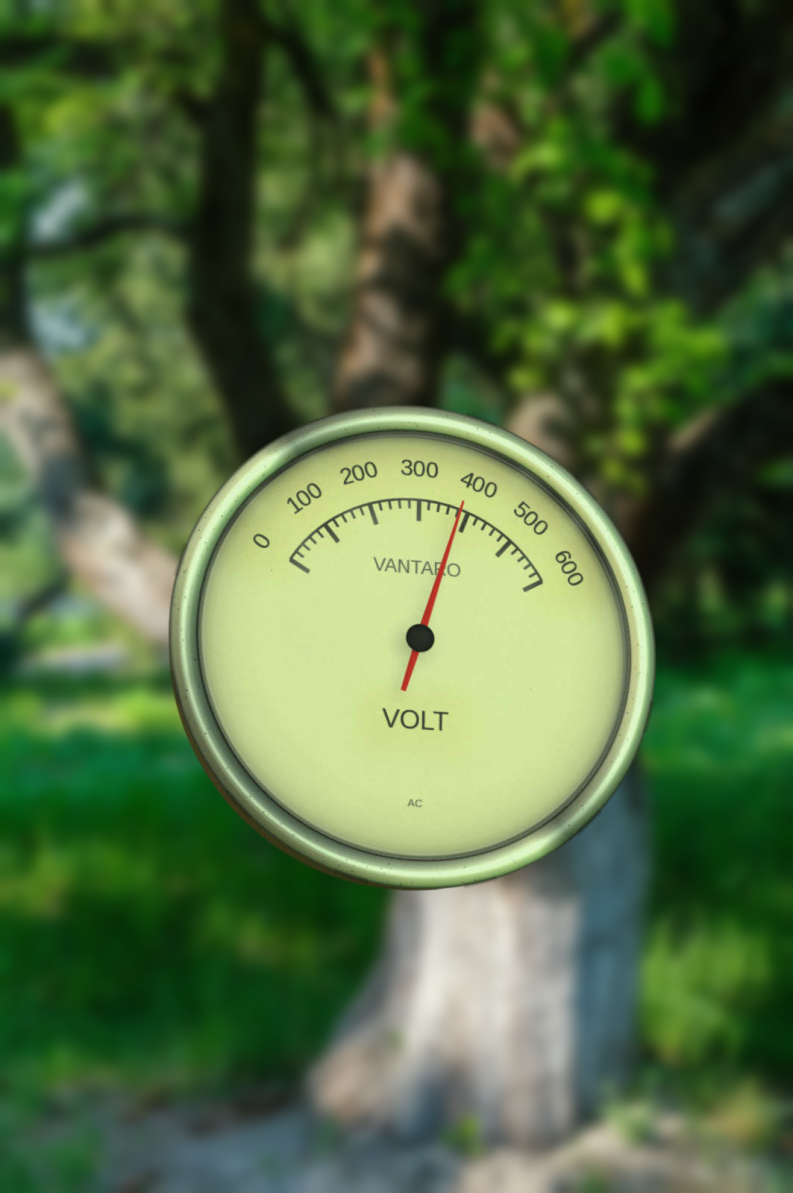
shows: 380 V
